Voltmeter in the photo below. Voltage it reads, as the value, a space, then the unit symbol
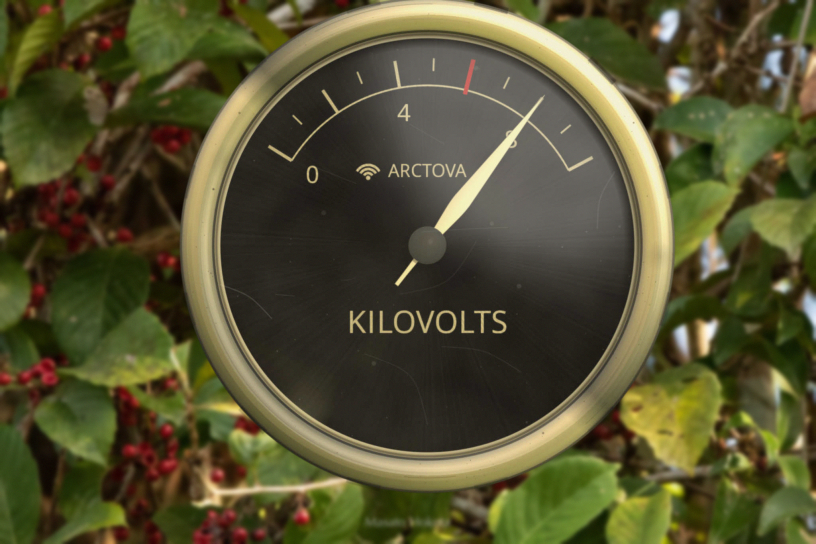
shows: 8 kV
